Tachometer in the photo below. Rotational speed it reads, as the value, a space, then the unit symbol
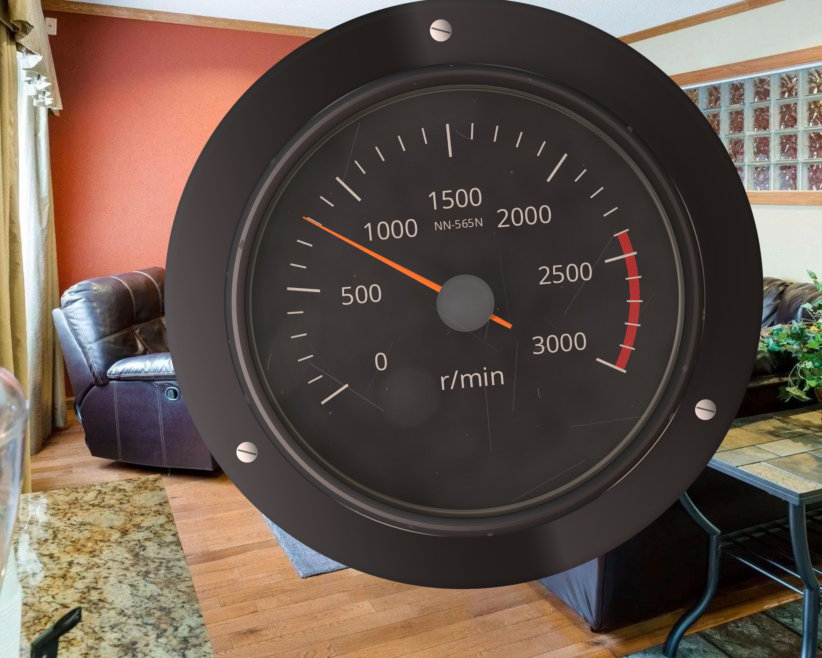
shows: 800 rpm
